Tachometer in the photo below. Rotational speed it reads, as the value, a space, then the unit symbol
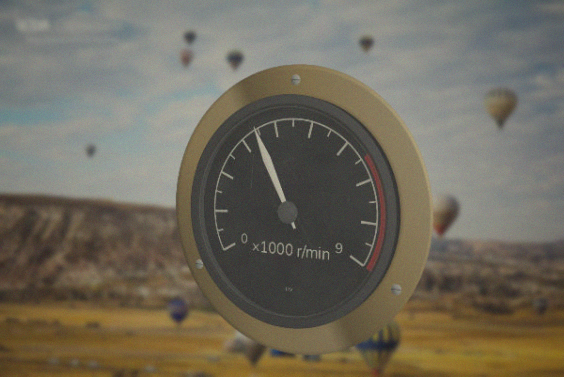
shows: 3500 rpm
